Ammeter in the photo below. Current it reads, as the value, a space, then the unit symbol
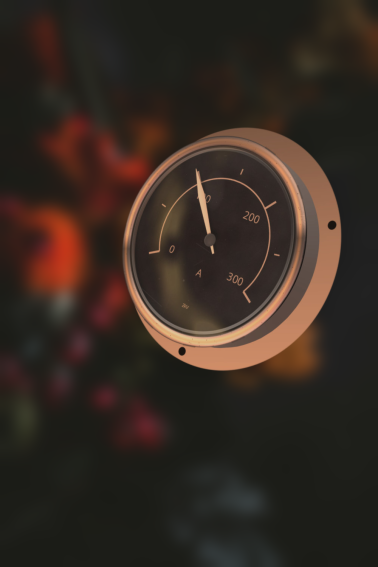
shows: 100 A
